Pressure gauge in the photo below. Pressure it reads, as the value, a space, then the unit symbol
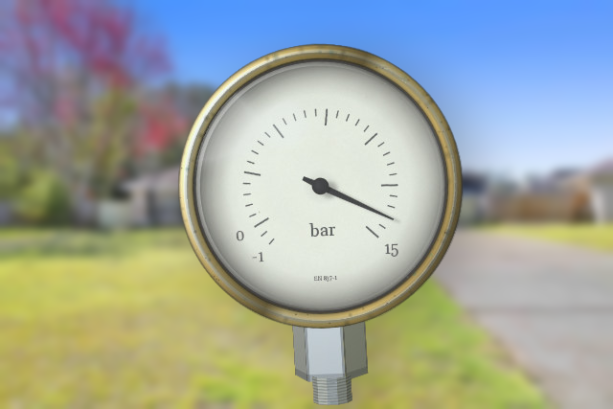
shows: 14 bar
